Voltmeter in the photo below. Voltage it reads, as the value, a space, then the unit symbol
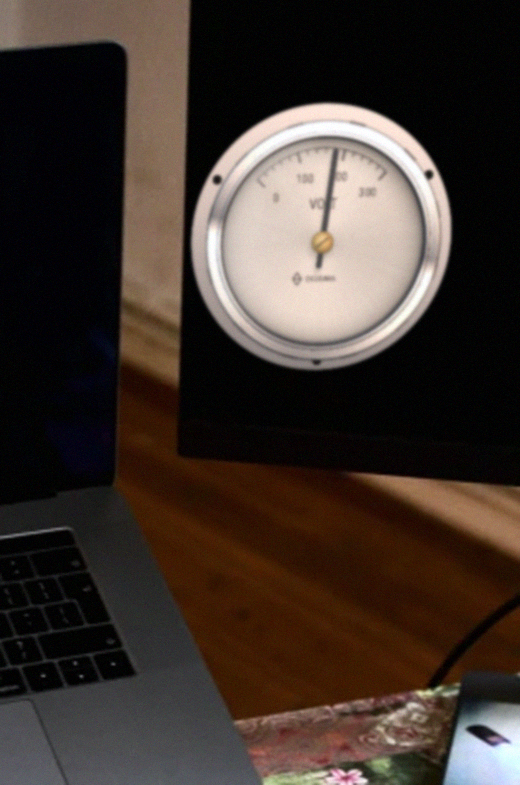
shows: 180 V
